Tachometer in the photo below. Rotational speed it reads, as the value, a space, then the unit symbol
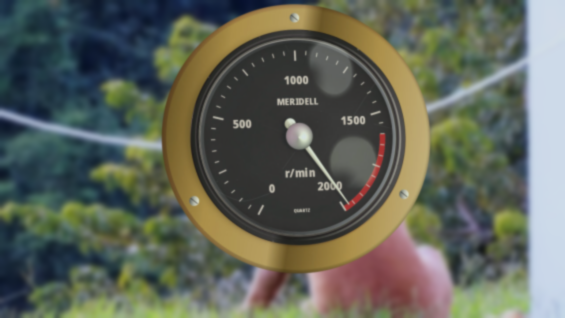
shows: 1975 rpm
